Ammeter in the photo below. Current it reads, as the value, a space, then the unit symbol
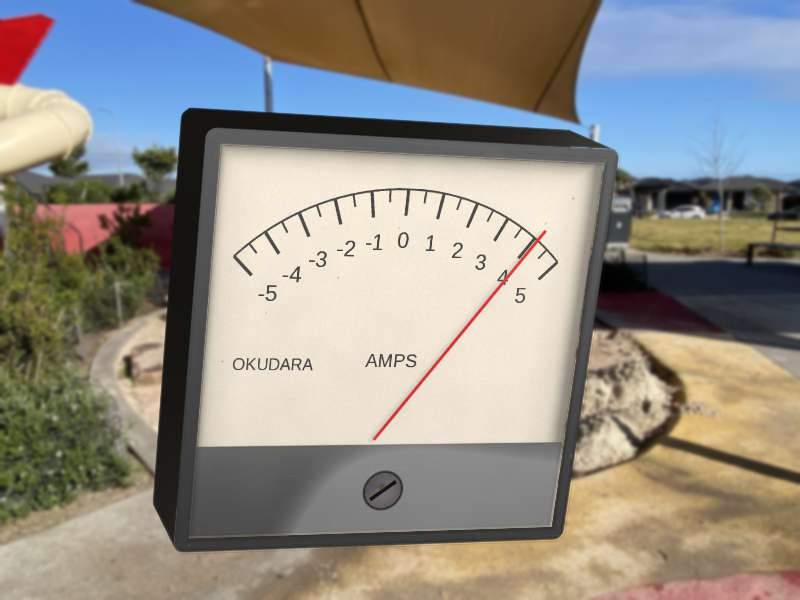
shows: 4 A
